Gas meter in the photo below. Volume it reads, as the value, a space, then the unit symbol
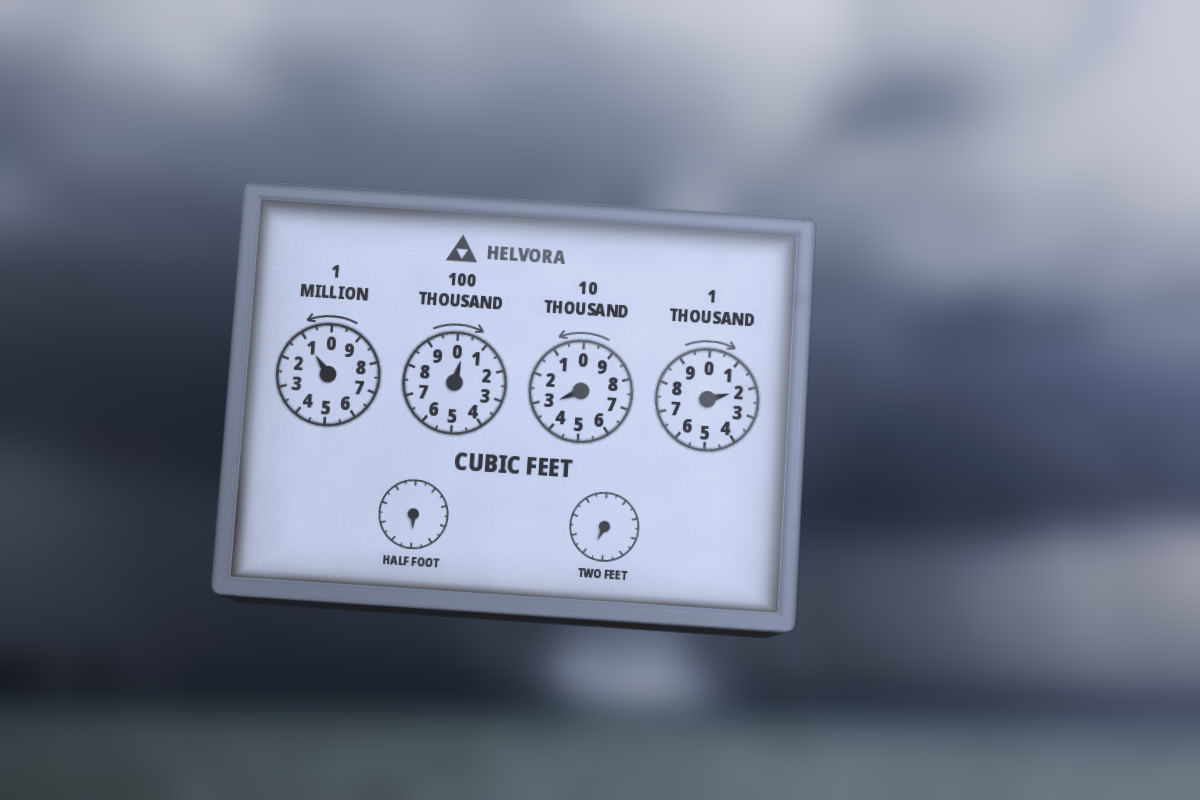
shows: 103200 ft³
